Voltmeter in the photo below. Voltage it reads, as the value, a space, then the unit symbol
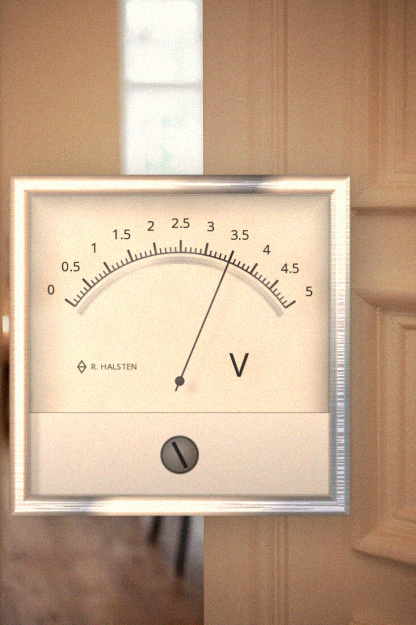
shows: 3.5 V
